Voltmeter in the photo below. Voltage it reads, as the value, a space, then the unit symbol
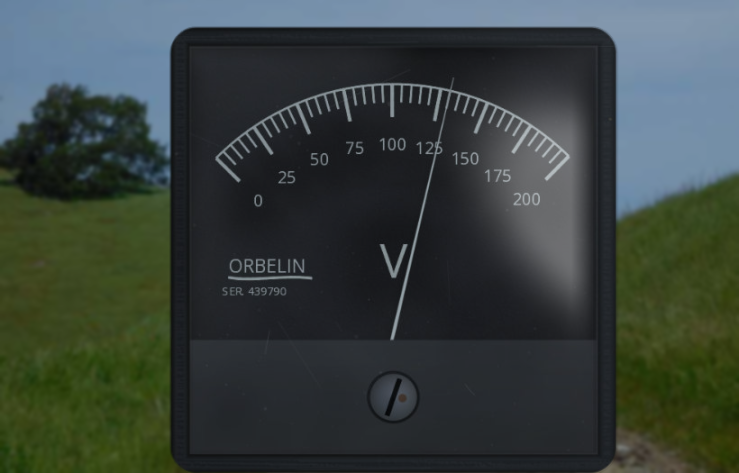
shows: 130 V
